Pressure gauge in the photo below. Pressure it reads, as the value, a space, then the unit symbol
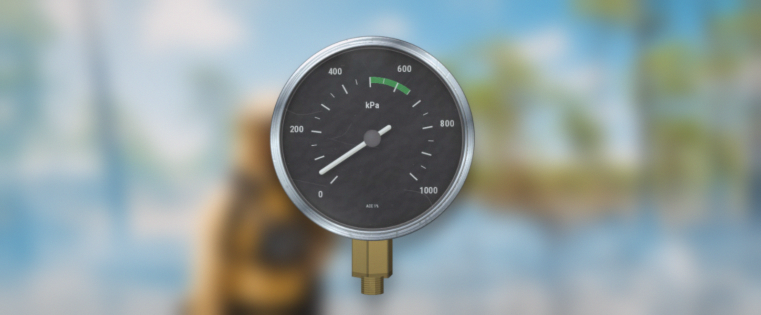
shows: 50 kPa
